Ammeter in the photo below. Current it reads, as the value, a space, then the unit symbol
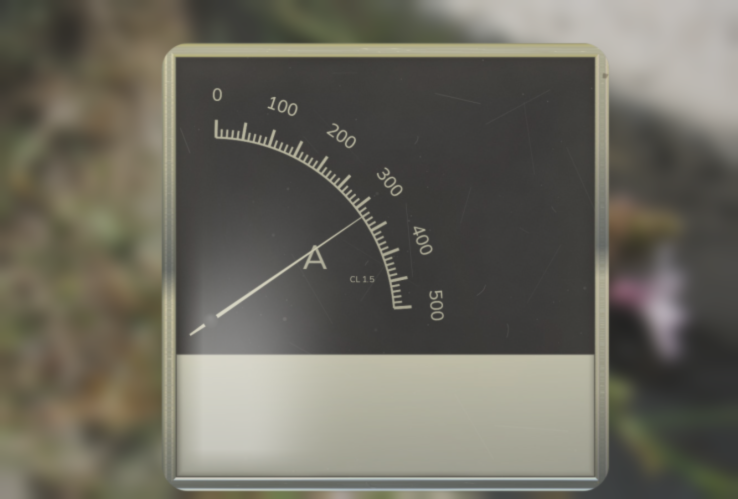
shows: 320 A
